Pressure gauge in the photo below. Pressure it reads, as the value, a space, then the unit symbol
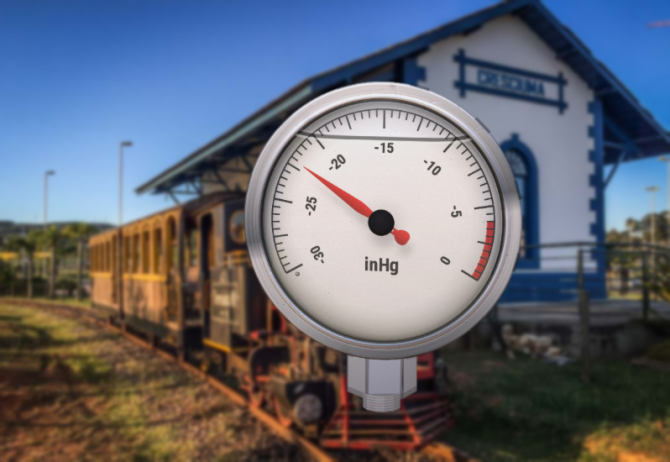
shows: -22 inHg
